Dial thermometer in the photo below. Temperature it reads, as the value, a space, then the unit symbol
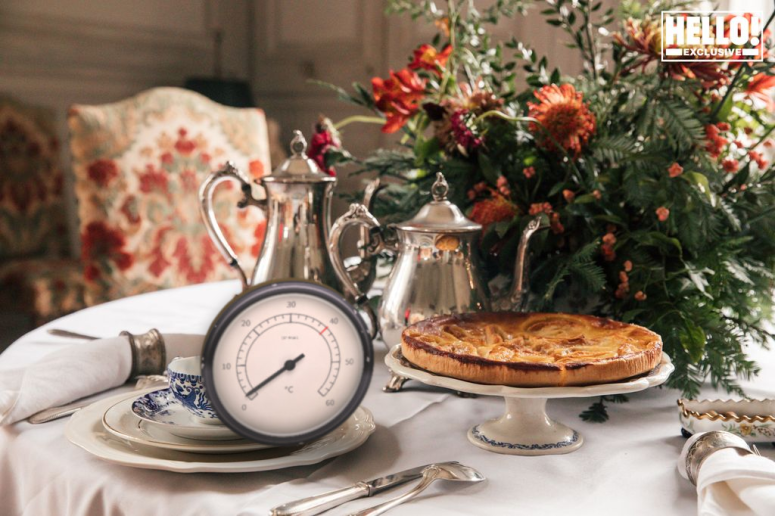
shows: 2 °C
